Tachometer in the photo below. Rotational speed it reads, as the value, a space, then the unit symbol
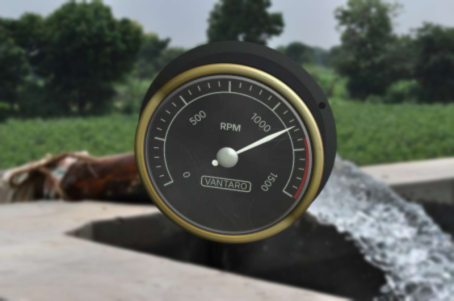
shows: 1125 rpm
